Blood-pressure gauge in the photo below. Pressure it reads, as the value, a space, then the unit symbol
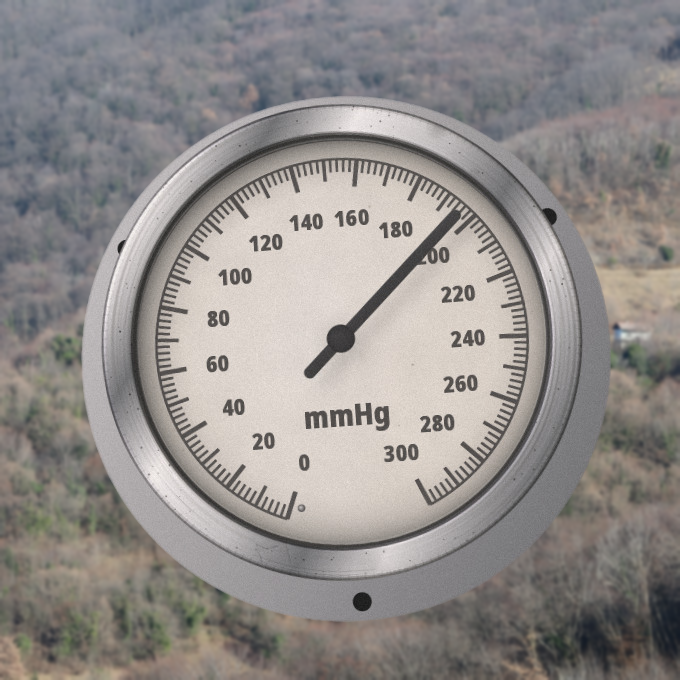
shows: 196 mmHg
